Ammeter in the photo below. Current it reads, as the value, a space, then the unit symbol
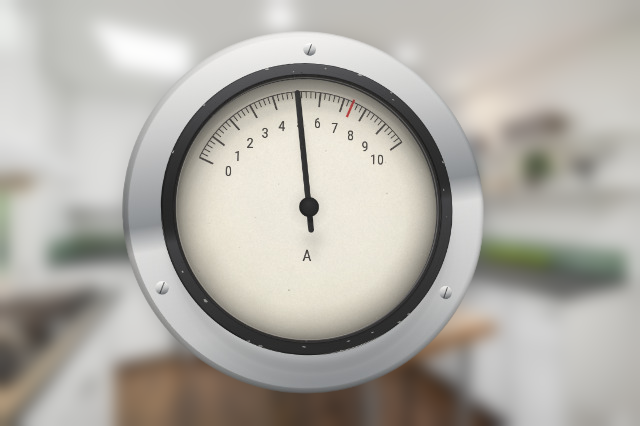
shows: 5 A
